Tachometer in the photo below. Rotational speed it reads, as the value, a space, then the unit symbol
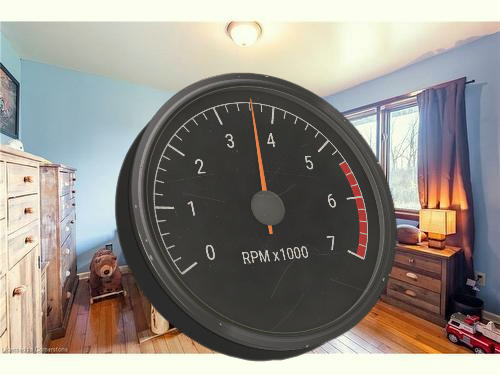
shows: 3600 rpm
